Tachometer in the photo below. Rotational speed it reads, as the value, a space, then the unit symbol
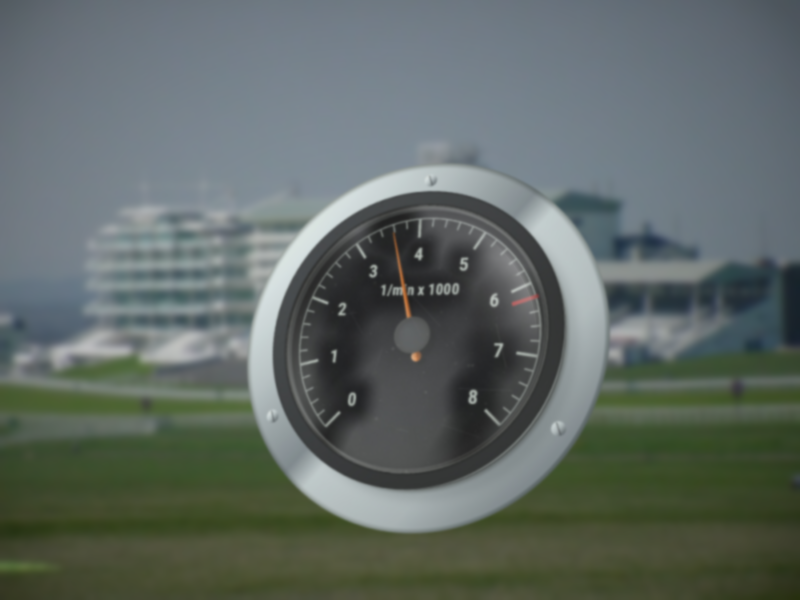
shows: 3600 rpm
